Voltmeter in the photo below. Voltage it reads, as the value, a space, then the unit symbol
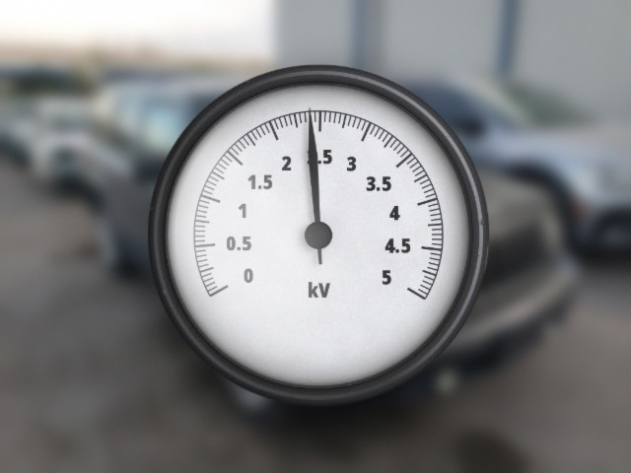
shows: 2.4 kV
